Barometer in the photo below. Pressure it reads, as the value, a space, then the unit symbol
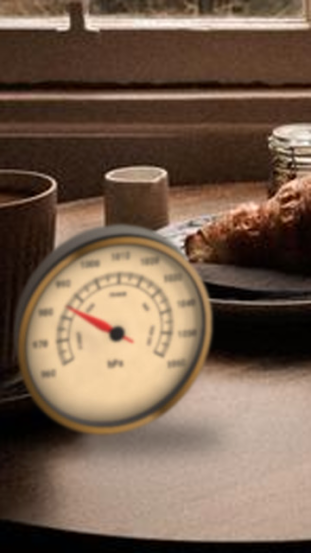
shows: 985 hPa
